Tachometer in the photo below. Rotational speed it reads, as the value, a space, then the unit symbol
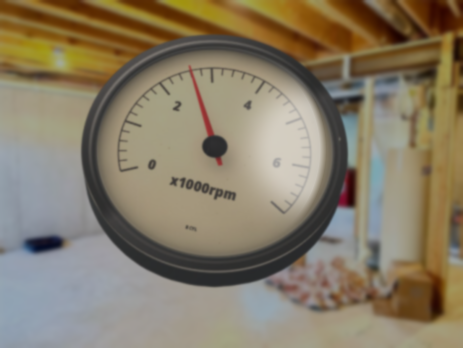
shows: 2600 rpm
